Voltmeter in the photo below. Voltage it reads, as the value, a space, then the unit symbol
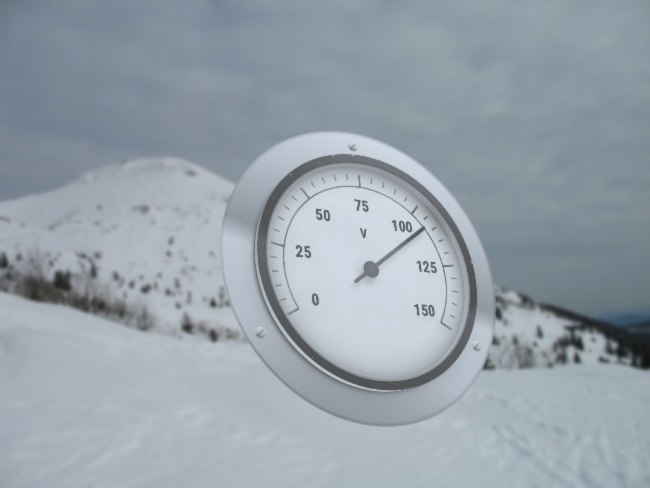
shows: 107.5 V
